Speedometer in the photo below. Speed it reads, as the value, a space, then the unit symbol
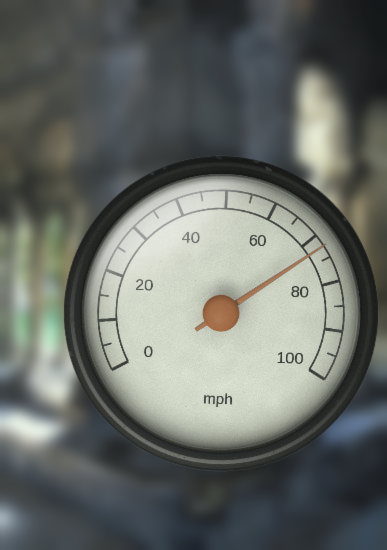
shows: 72.5 mph
